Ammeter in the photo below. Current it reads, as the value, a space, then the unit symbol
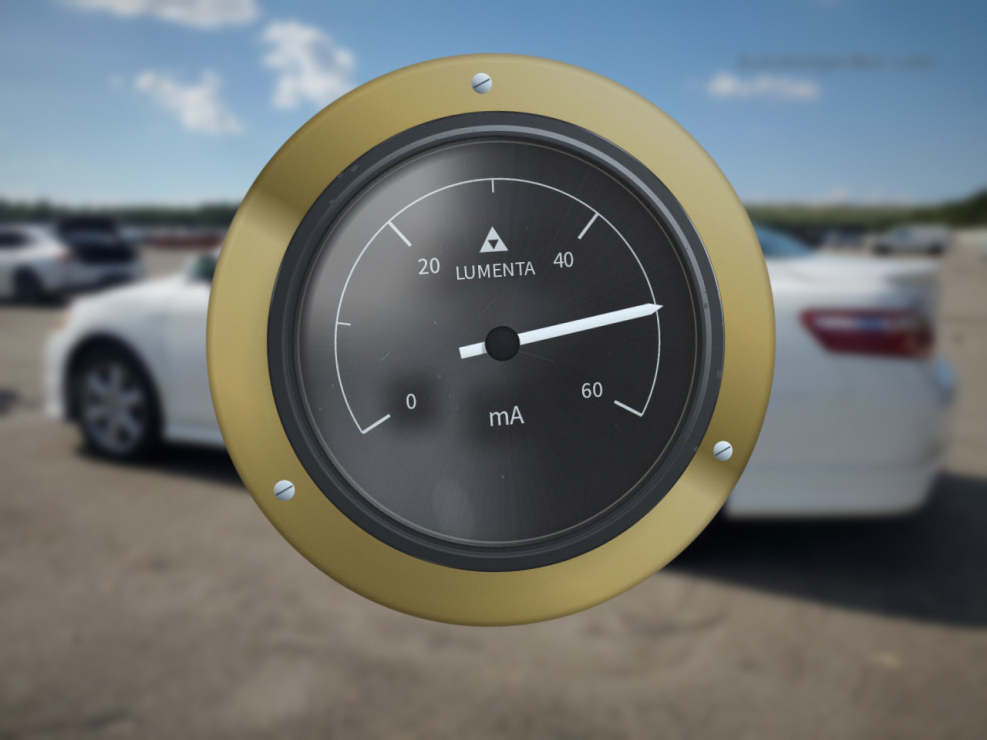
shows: 50 mA
